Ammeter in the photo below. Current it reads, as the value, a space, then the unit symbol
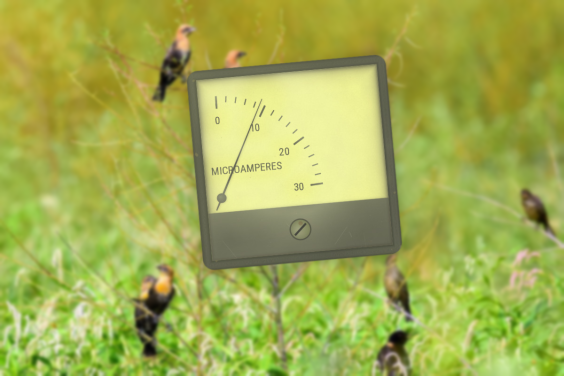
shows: 9 µA
